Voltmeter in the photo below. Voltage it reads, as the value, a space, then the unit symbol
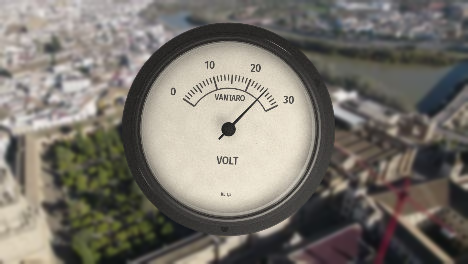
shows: 25 V
